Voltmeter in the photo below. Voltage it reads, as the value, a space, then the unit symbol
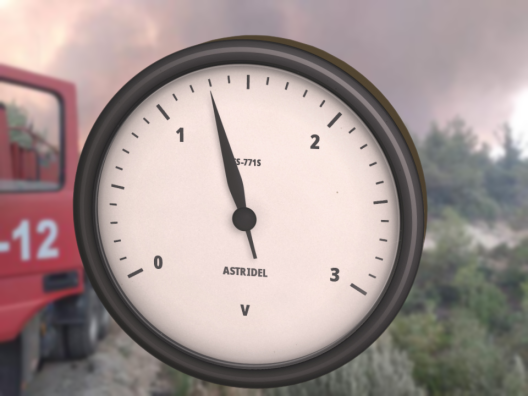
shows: 1.3 V
